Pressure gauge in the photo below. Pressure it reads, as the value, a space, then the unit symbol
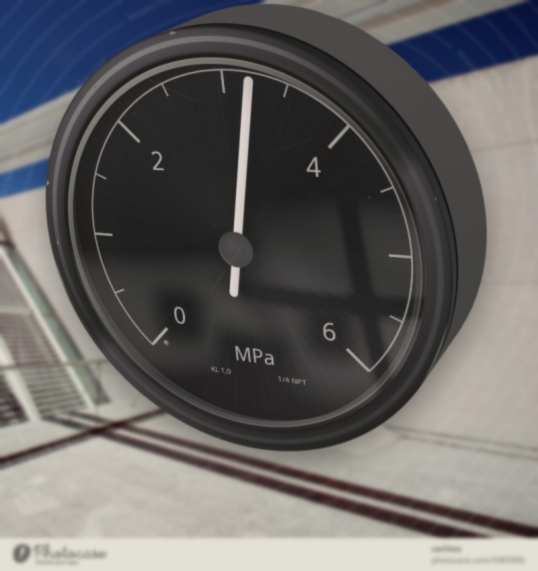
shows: 3.25 MPa
